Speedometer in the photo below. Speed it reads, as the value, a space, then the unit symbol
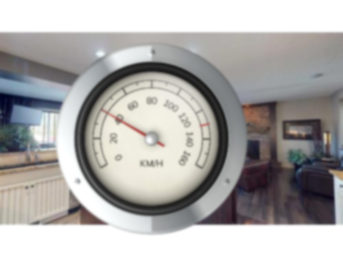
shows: 40 km/h
